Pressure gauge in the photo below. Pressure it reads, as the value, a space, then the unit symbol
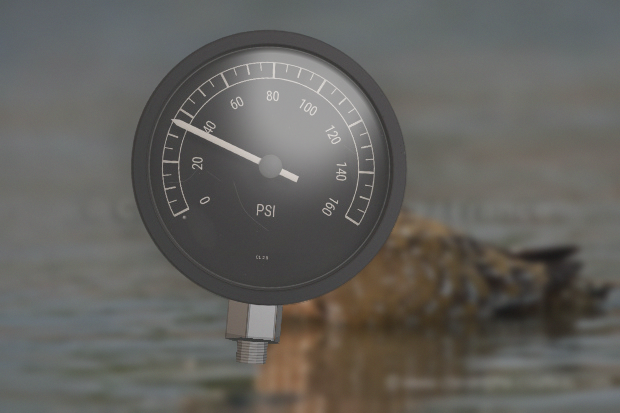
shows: 35 psi
